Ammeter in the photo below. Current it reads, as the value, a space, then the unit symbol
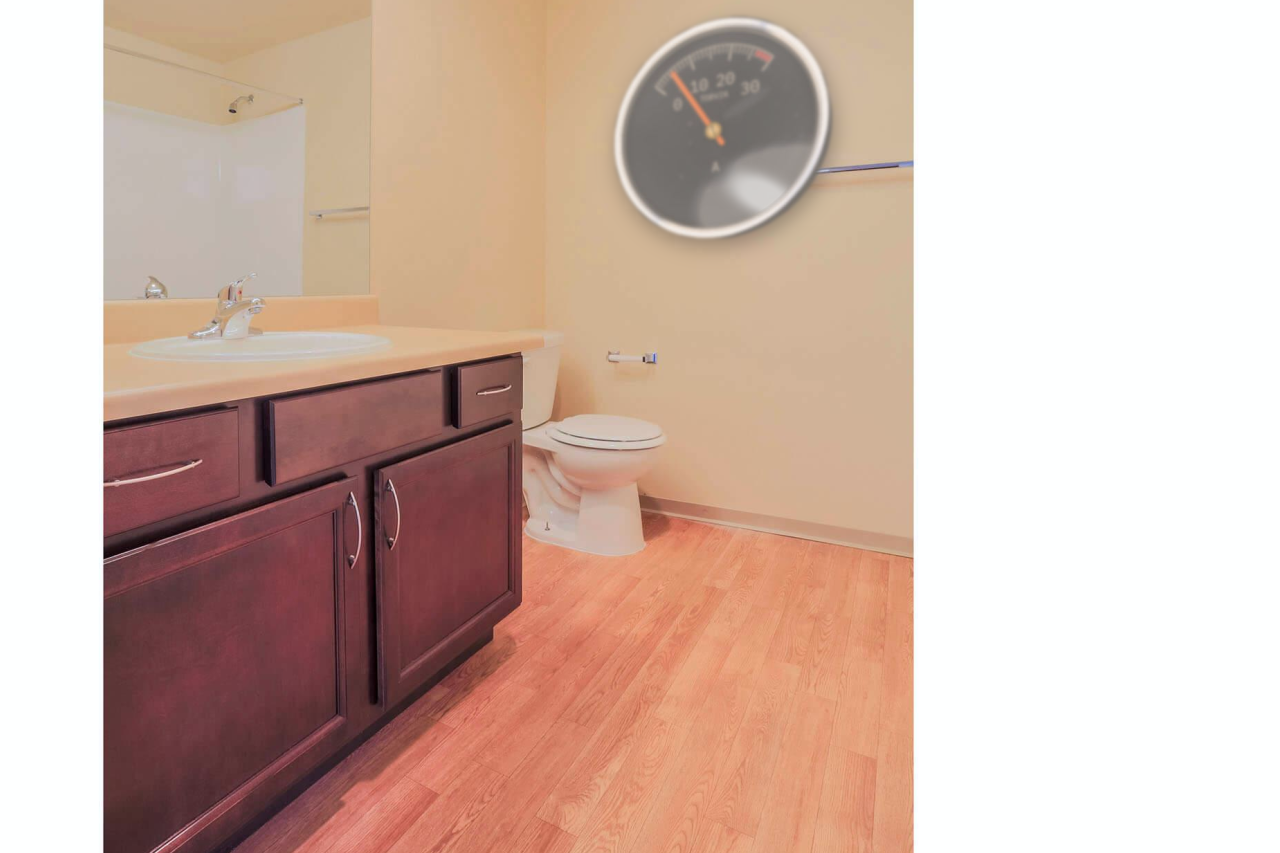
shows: 5 A
